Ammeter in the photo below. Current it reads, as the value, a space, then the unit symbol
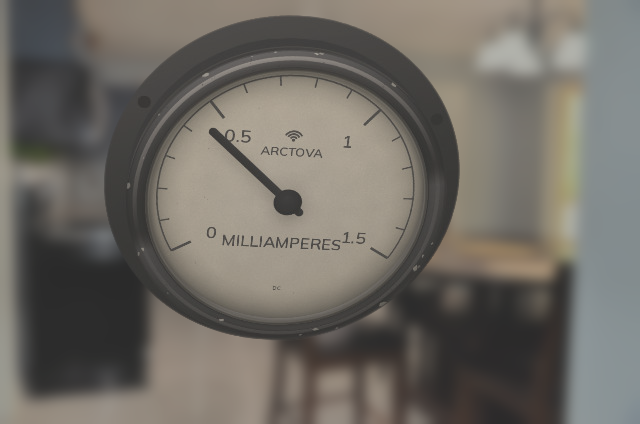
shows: 0.45 mA
